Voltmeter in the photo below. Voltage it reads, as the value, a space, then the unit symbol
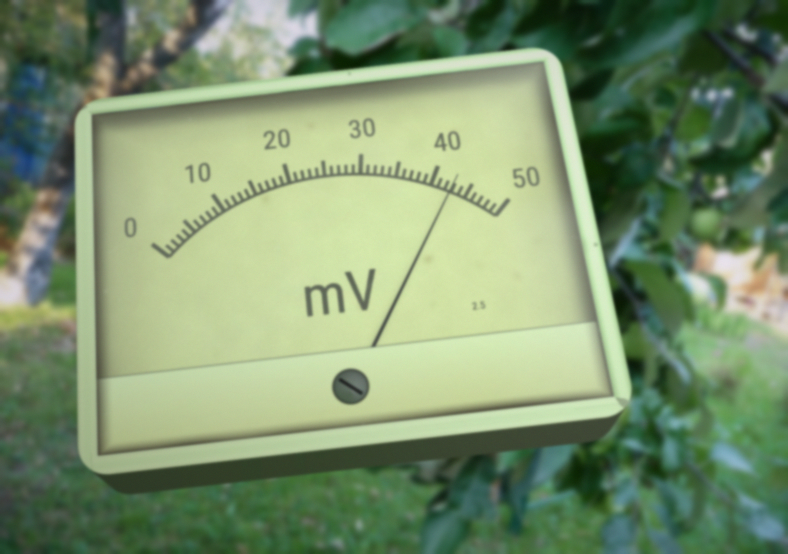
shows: 43 mV
